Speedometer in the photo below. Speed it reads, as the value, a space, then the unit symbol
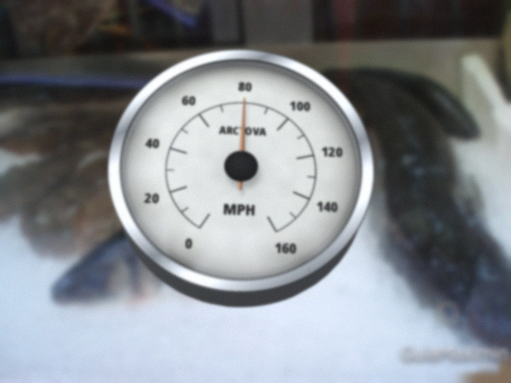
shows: 80 mph
